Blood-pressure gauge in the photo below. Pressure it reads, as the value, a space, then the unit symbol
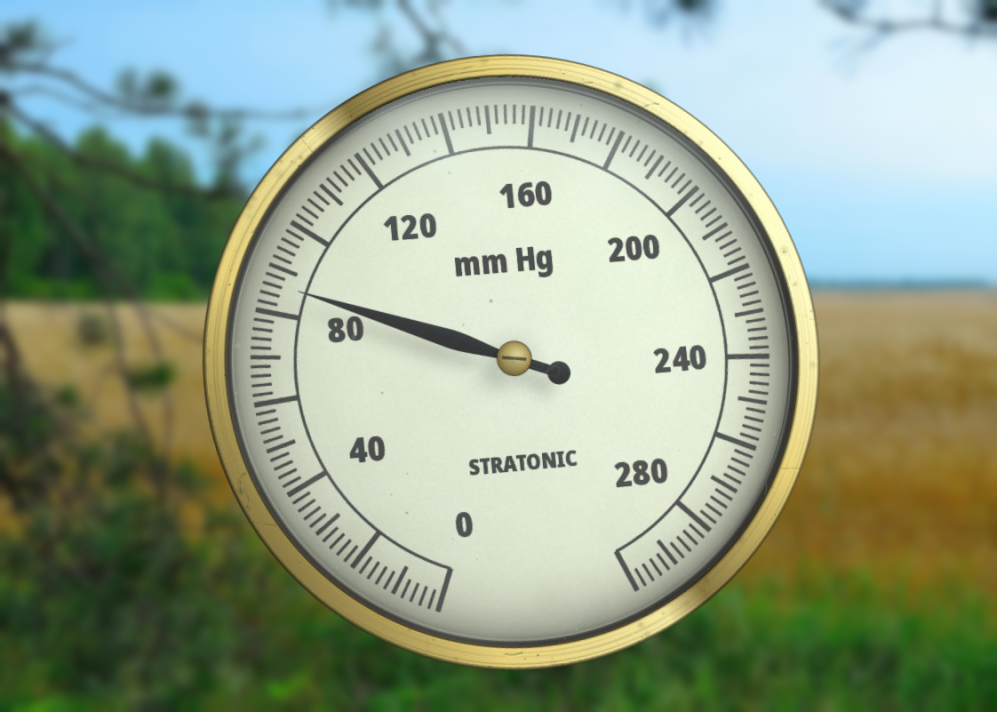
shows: 86 mmHg
